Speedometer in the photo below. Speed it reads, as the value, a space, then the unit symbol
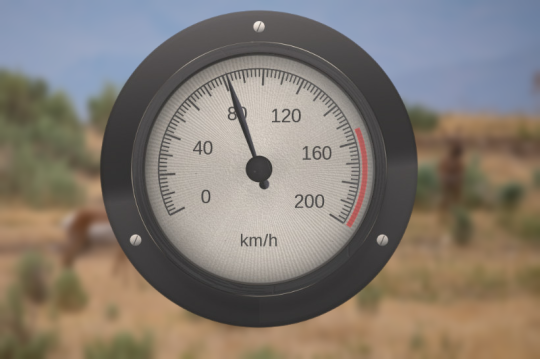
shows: 82 km/h
